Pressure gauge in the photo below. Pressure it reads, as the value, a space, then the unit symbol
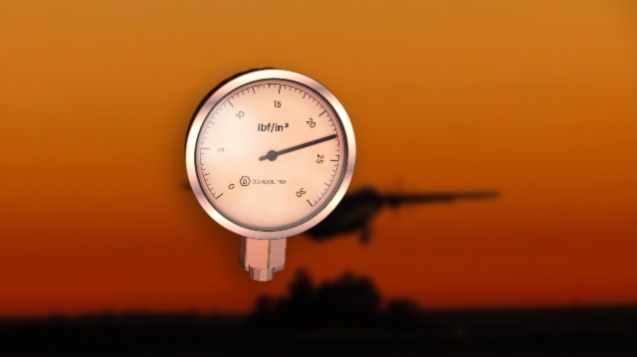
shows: 22.5 psi
